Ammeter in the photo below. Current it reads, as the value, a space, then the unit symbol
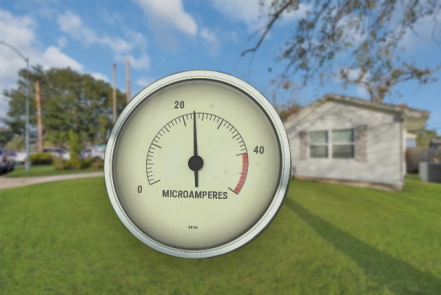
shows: 23 µA
